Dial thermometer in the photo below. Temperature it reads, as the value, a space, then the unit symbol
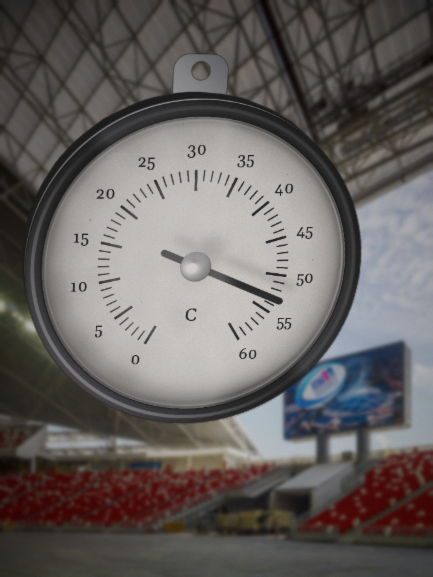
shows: 53 °C
